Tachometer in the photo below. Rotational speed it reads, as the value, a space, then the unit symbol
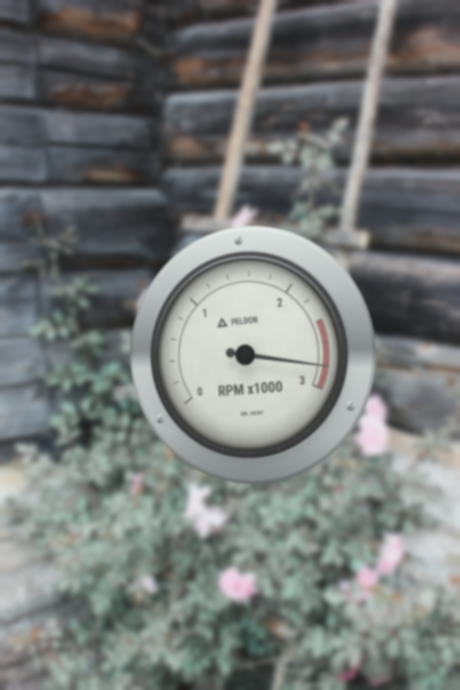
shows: 2800 rpm
